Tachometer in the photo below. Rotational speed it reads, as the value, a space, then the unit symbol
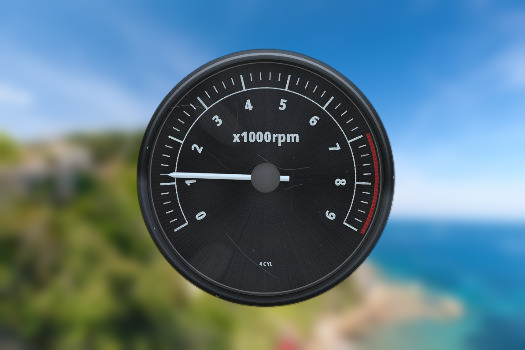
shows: 1200 rpm
